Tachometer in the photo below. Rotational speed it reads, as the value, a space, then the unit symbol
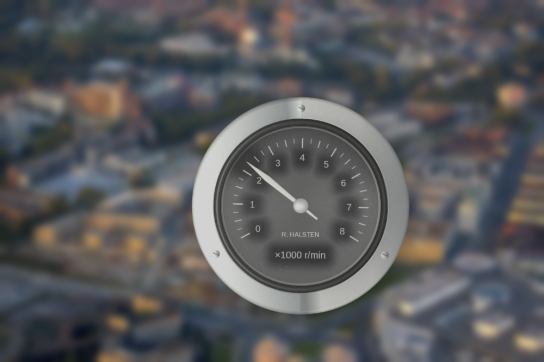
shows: 2250 rpm
